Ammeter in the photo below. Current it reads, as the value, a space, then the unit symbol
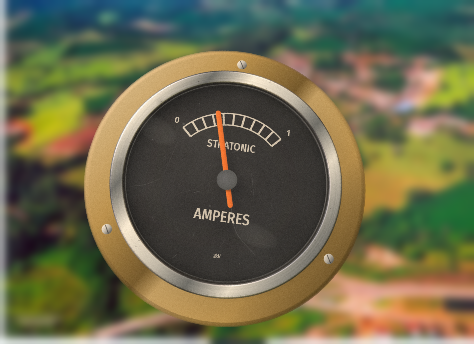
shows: 0.35 A
